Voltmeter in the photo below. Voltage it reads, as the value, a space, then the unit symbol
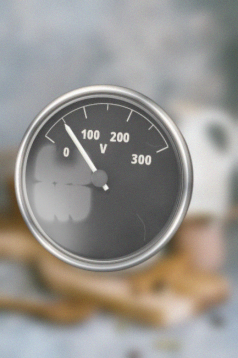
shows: 50 V
